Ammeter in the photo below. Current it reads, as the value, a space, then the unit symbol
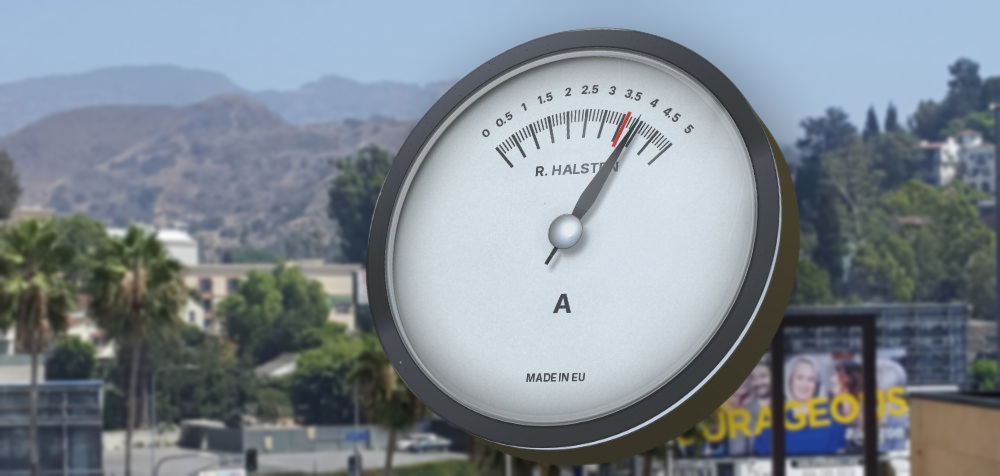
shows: 4 A
